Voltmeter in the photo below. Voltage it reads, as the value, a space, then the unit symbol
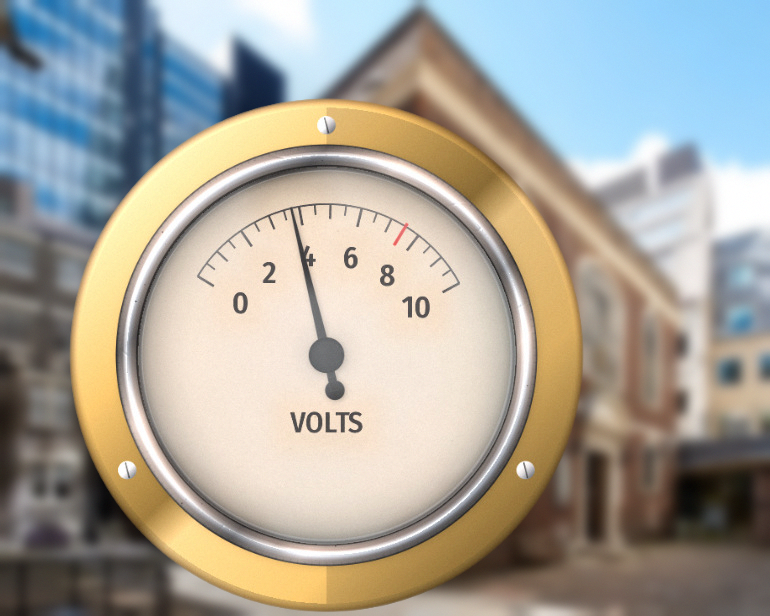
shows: 3.75 V
